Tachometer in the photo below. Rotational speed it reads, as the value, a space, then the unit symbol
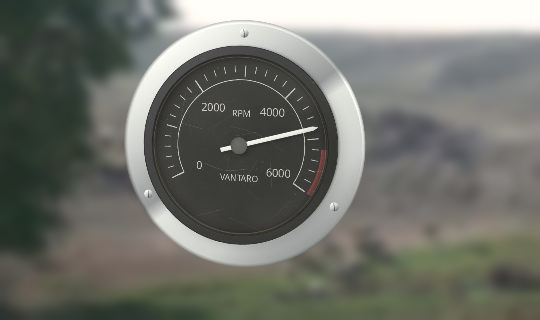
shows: 4800 rpm
